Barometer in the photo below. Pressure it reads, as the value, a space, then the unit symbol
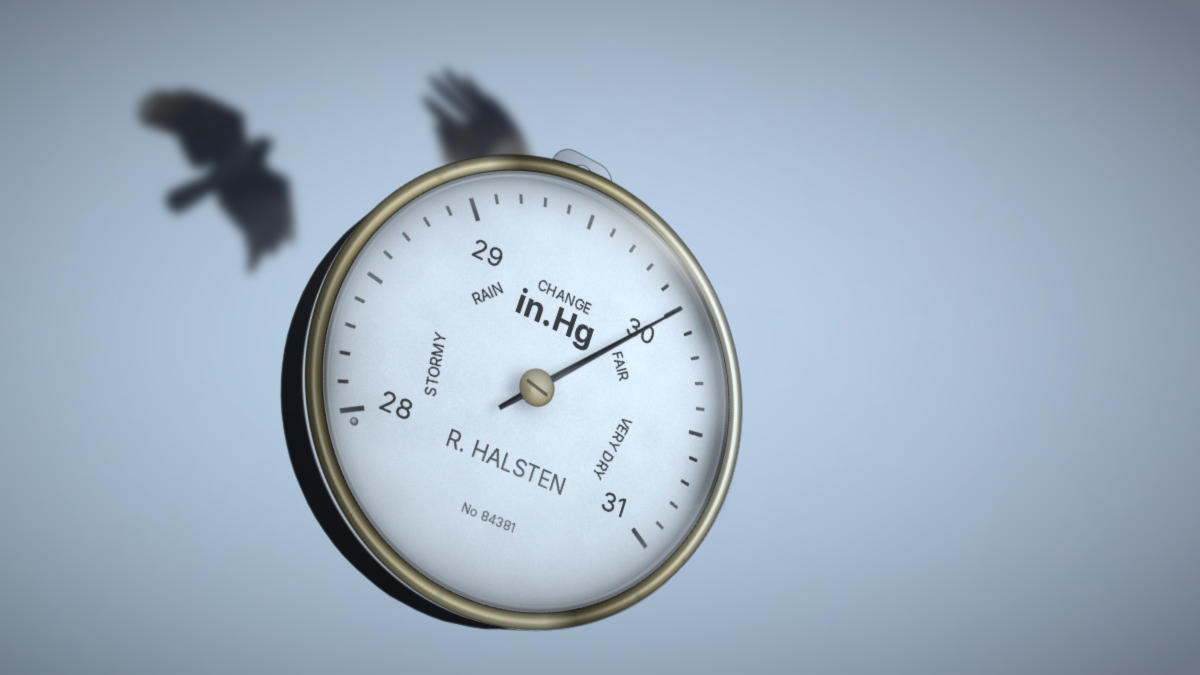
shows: 30 inHg
